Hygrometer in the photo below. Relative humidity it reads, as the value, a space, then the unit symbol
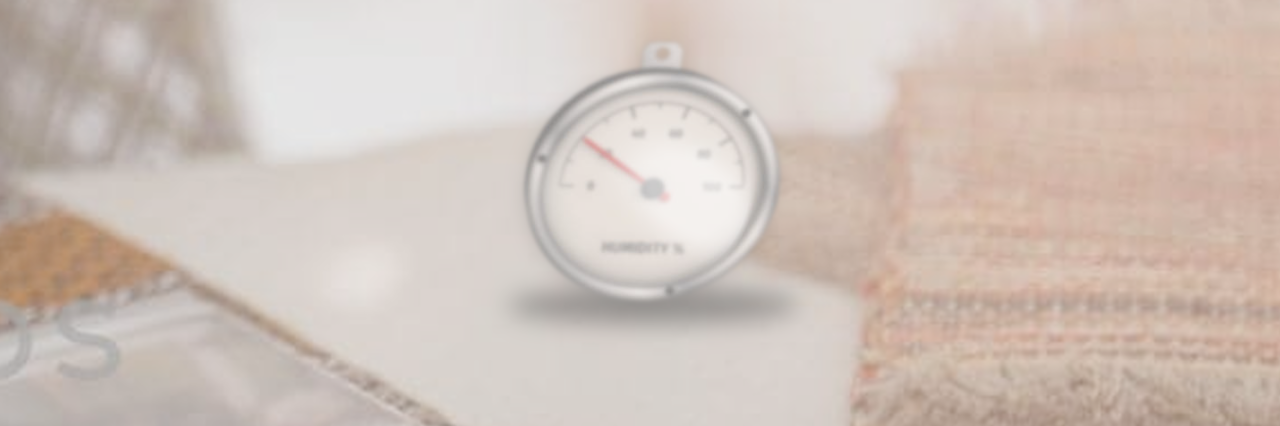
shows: 20 %
